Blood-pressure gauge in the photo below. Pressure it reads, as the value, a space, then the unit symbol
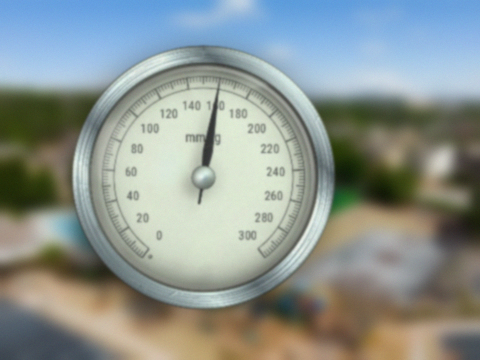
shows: 160 mmHg
